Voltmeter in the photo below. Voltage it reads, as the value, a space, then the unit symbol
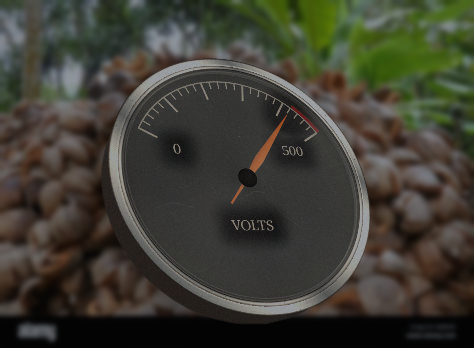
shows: 420 V
